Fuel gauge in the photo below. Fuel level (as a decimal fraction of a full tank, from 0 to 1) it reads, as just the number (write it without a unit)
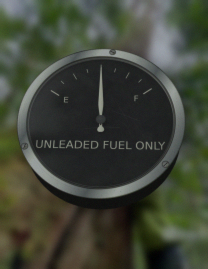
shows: 0.5
